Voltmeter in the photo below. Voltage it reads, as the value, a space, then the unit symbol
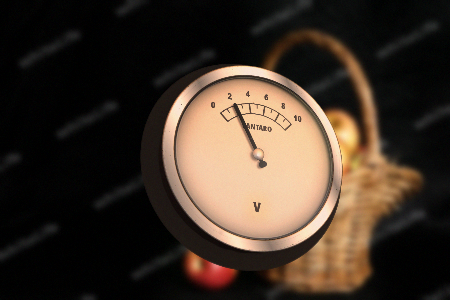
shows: 2 V
